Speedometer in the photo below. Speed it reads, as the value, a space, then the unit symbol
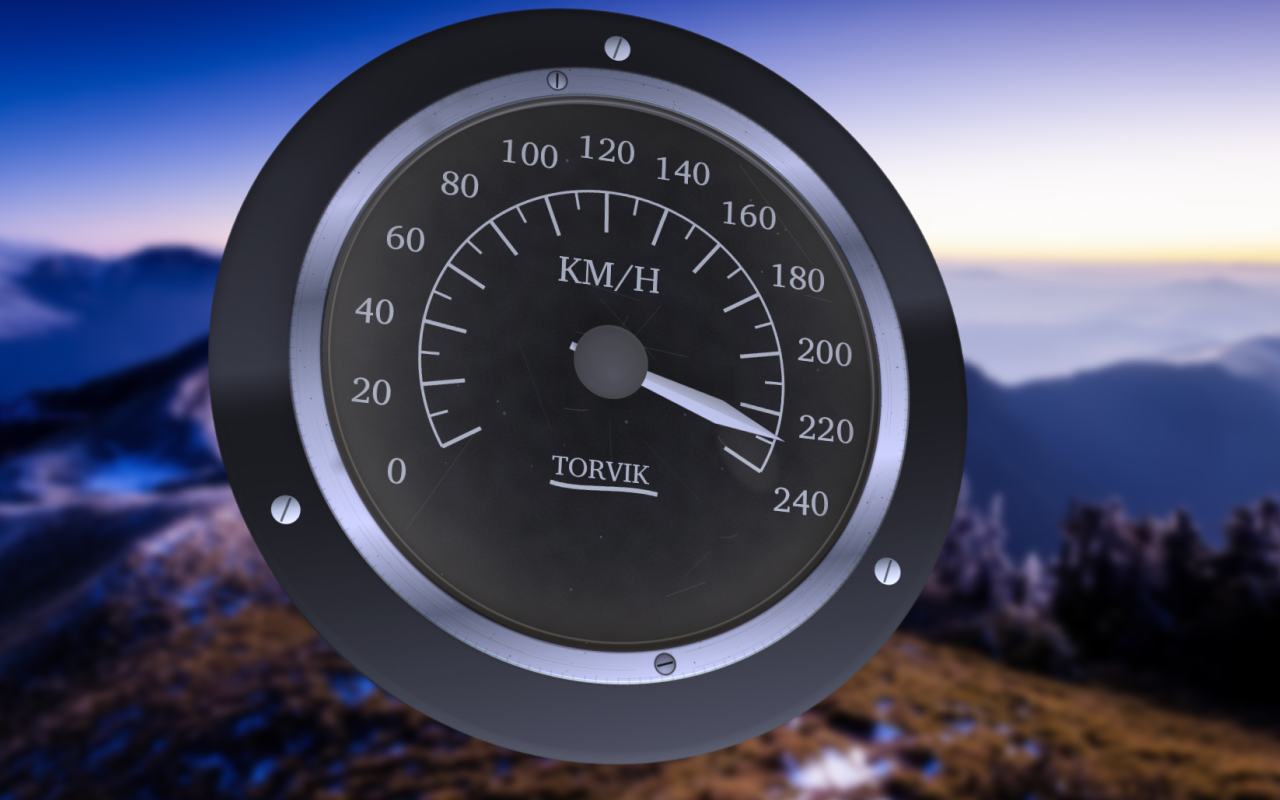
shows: 230 km/h
